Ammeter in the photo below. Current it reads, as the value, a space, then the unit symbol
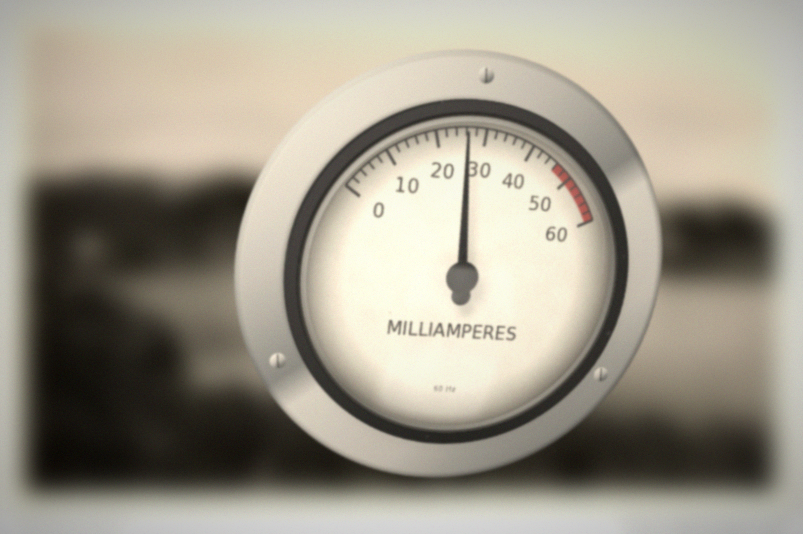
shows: 26 mA
